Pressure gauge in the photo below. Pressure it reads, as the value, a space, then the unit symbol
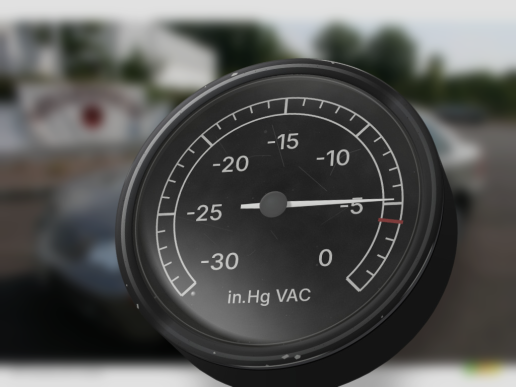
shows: -5 inHg
